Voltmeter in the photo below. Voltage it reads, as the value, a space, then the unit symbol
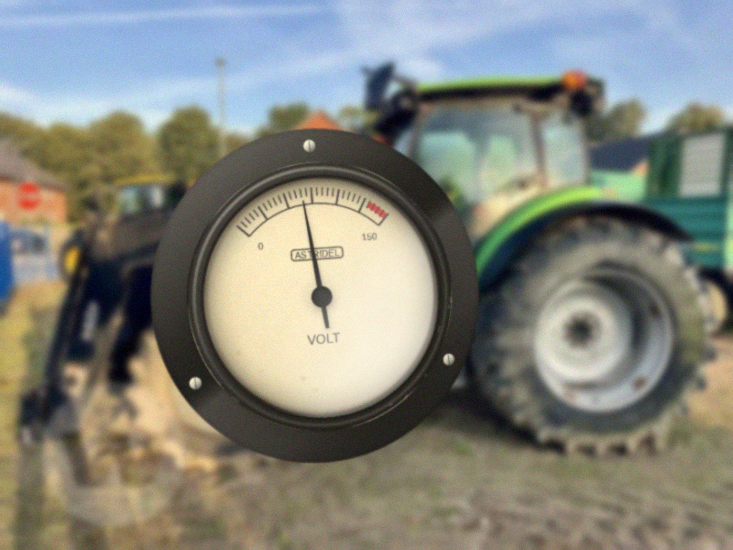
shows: 65 V
